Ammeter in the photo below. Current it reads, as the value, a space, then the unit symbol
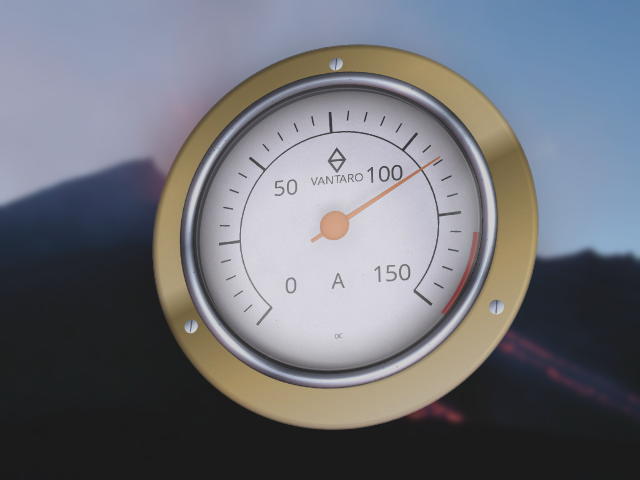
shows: 110 A
